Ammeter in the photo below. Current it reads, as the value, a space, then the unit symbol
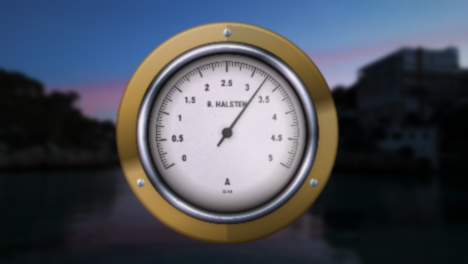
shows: 3.25 A
